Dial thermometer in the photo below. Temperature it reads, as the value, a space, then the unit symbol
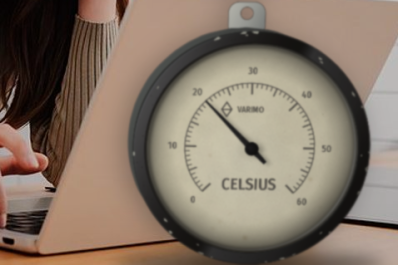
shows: 20 °C
